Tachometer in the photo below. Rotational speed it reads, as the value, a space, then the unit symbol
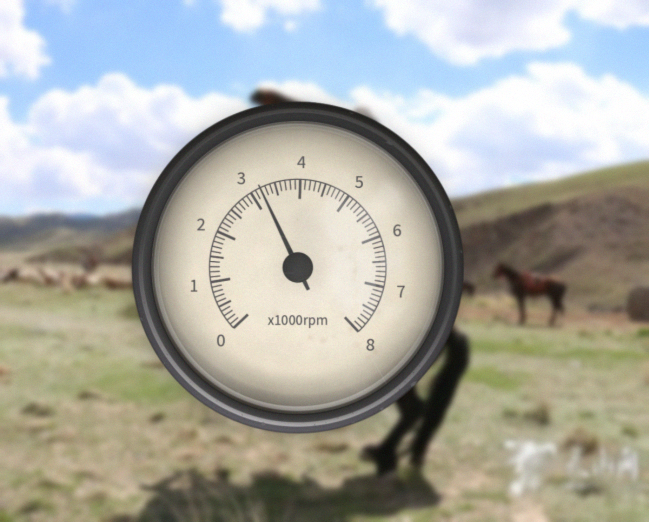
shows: 3200 rpm
